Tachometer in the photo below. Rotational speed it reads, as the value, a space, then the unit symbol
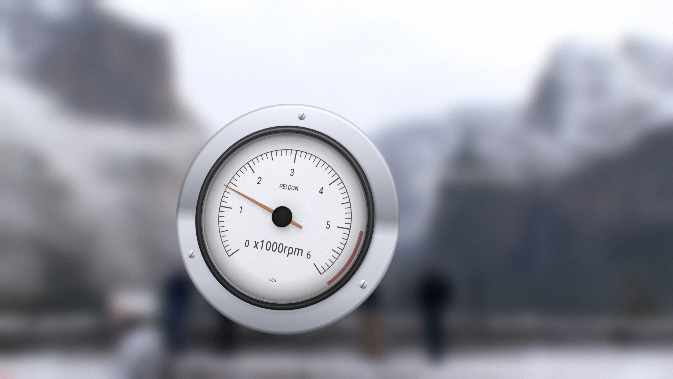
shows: 1400 rpm
